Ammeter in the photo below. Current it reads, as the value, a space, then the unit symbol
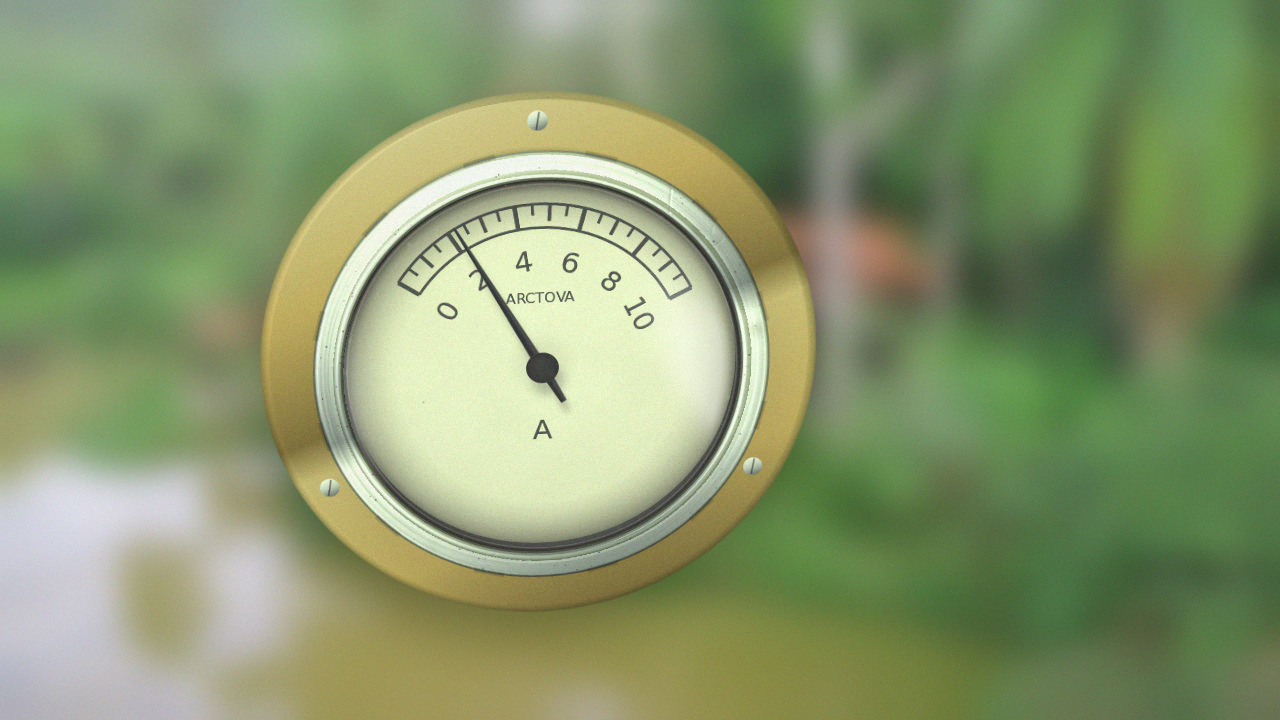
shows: 2.25 A
